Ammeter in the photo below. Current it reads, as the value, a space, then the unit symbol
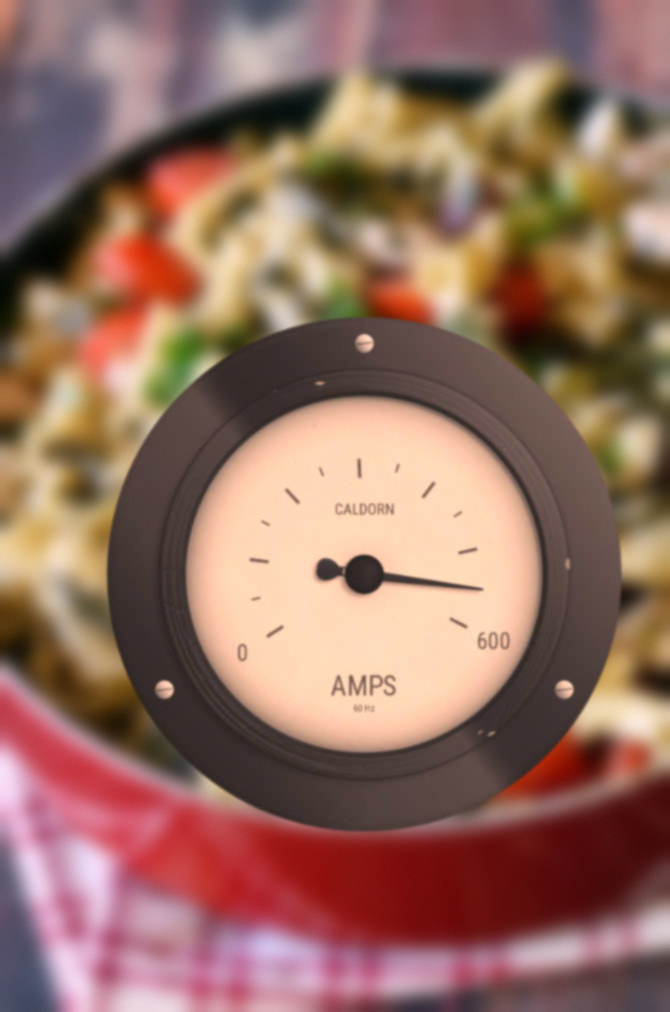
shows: 550 A
